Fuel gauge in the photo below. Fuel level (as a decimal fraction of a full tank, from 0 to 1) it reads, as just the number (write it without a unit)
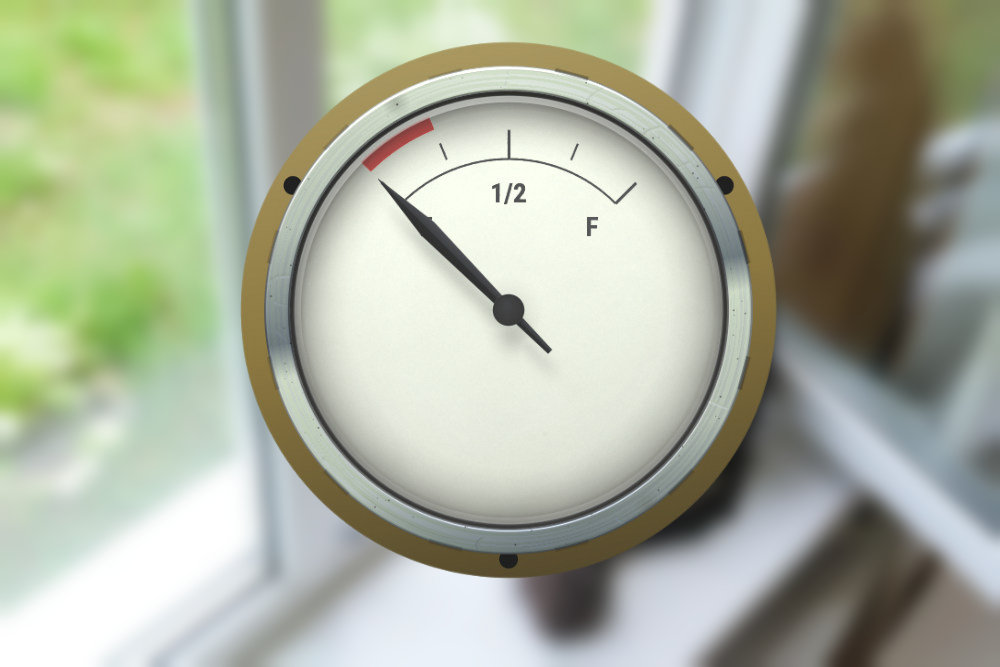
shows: 0
